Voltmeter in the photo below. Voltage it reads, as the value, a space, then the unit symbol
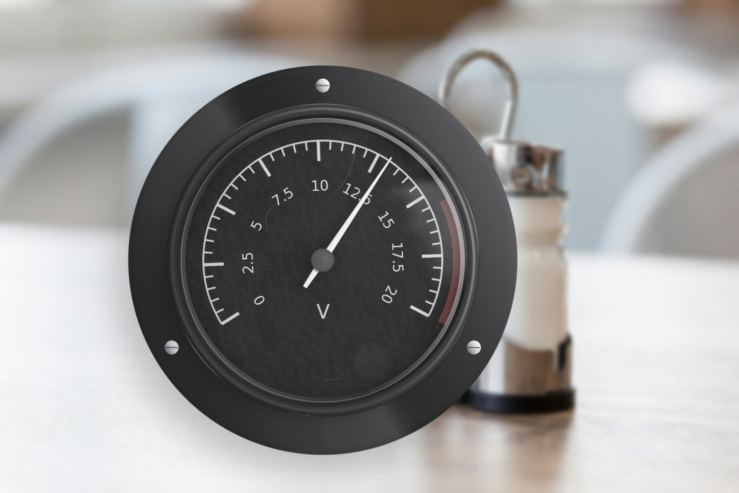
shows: 13 V
